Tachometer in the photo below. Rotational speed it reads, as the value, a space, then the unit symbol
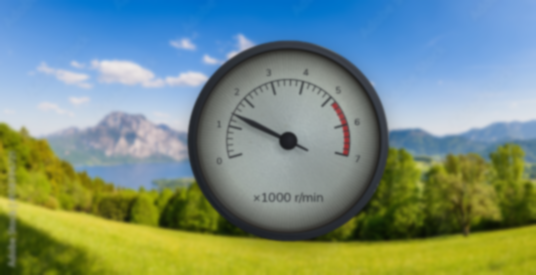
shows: 1400 rpm
